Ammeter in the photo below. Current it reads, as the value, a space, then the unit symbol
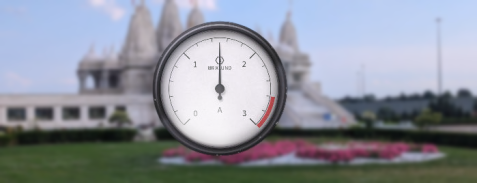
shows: 1.5 A
